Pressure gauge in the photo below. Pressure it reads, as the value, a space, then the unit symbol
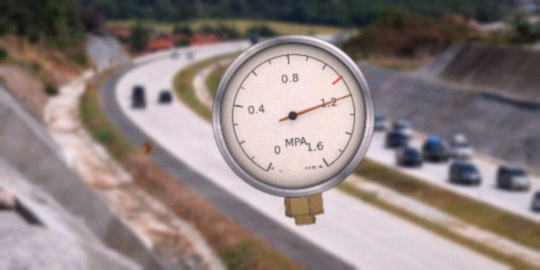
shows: 1.2 MPa
